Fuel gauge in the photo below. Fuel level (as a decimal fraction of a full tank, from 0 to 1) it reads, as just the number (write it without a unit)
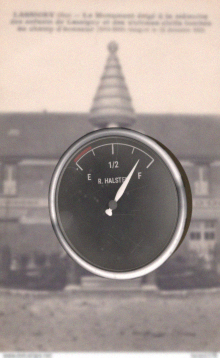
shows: 0.875
